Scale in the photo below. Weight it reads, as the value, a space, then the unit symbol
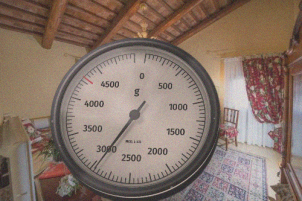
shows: 2950 g
